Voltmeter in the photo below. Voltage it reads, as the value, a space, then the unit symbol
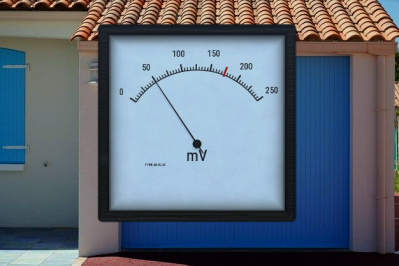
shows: 50 mV
